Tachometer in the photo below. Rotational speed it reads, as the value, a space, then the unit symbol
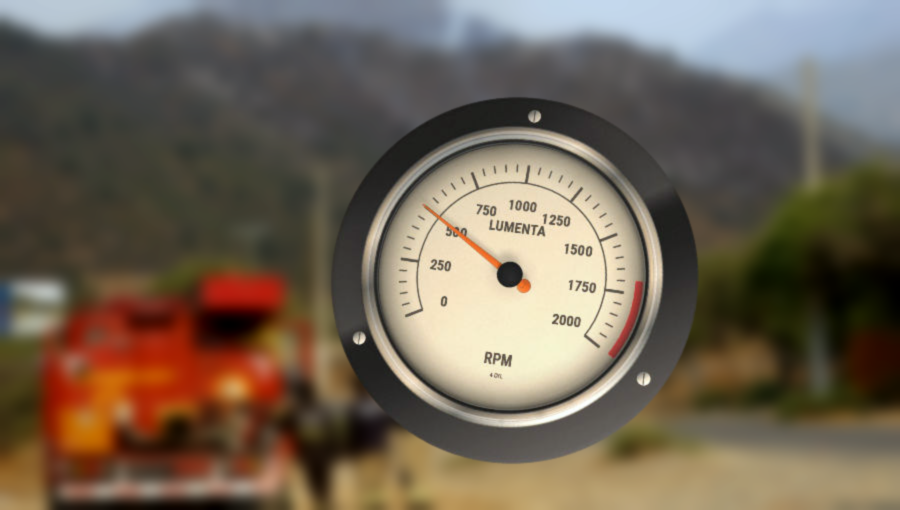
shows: 500 rpm
